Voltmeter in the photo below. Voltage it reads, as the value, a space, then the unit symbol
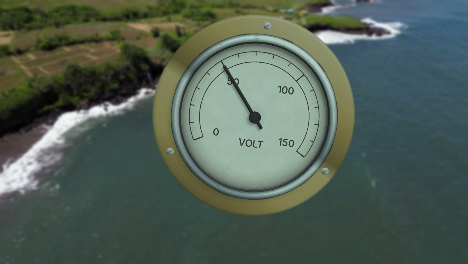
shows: 50 V
